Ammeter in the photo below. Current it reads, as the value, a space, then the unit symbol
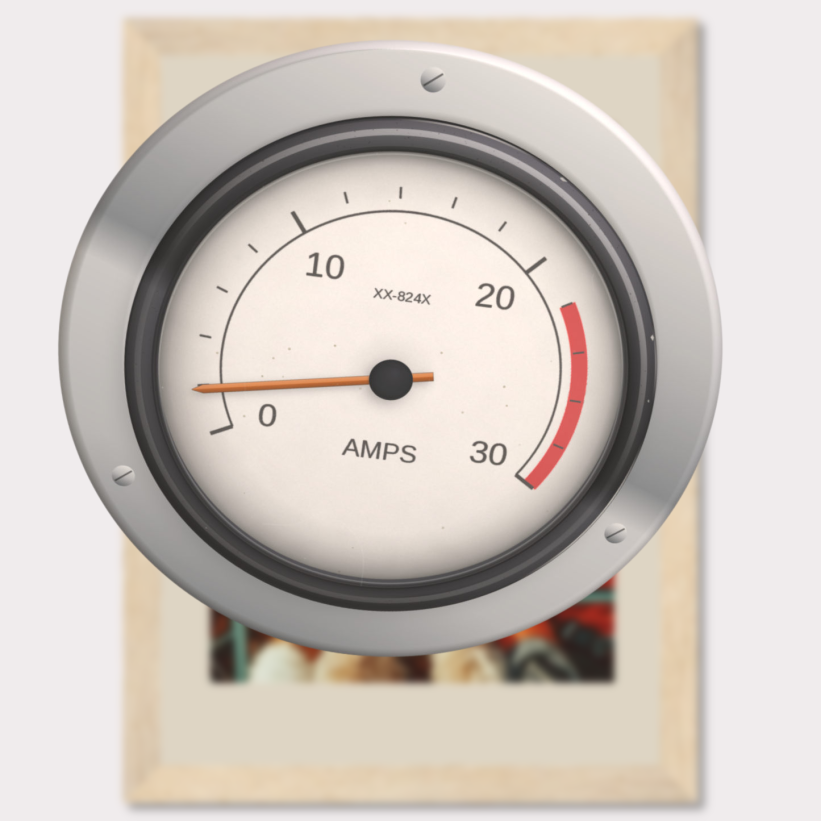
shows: 2 A
